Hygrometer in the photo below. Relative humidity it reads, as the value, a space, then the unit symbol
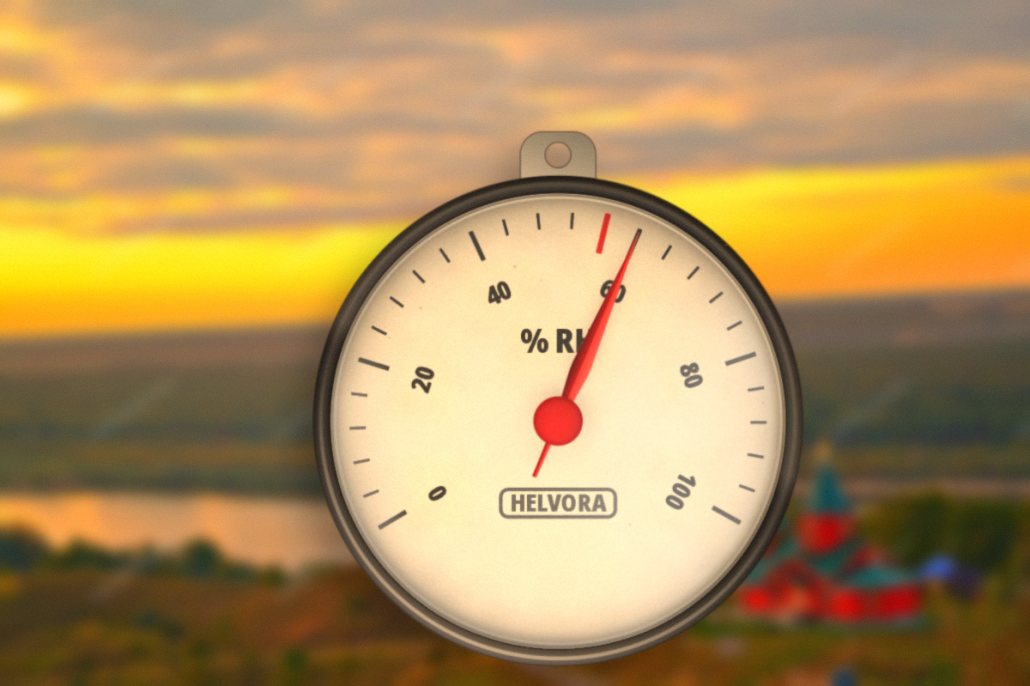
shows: 60 %
